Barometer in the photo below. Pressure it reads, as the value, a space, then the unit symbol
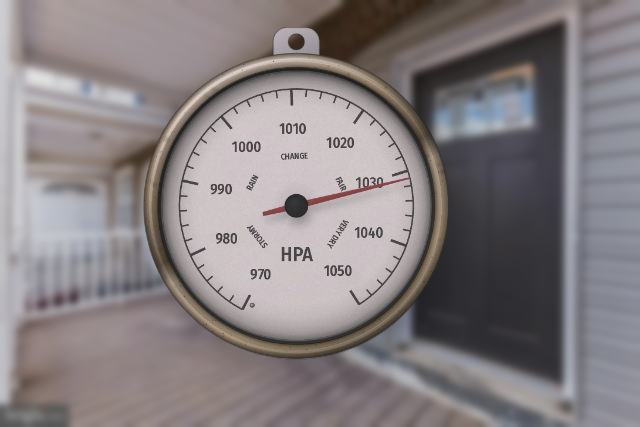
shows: 1031 hPa
